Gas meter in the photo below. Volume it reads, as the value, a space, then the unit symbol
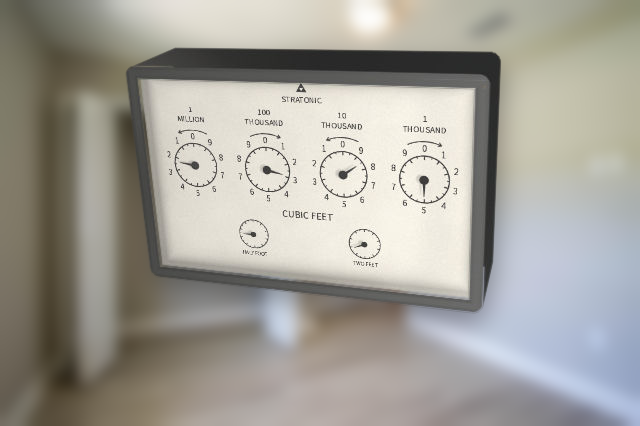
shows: 228500 ft³
